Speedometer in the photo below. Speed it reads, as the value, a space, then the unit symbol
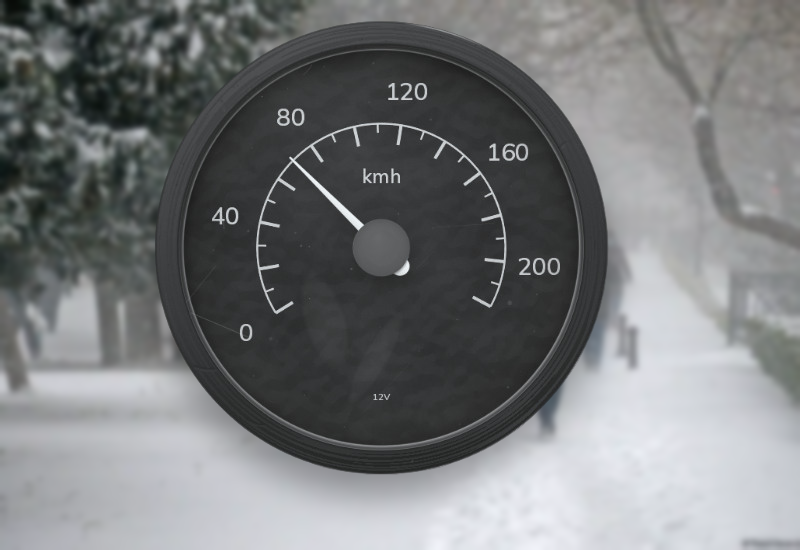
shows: 70 km/h
